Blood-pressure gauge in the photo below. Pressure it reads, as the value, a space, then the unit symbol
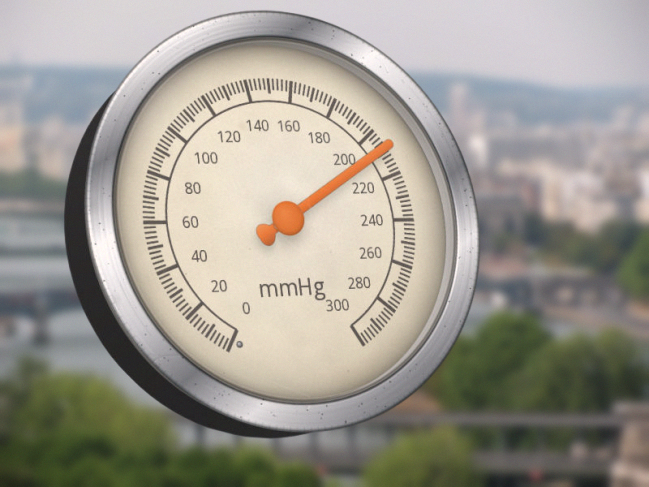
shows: 208 mmHg
